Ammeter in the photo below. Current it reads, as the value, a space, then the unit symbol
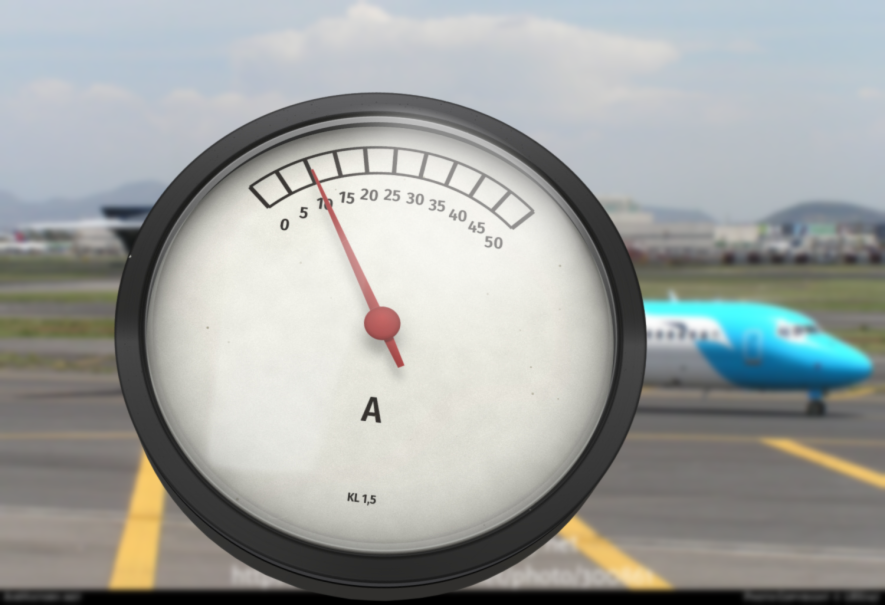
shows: 10 A
